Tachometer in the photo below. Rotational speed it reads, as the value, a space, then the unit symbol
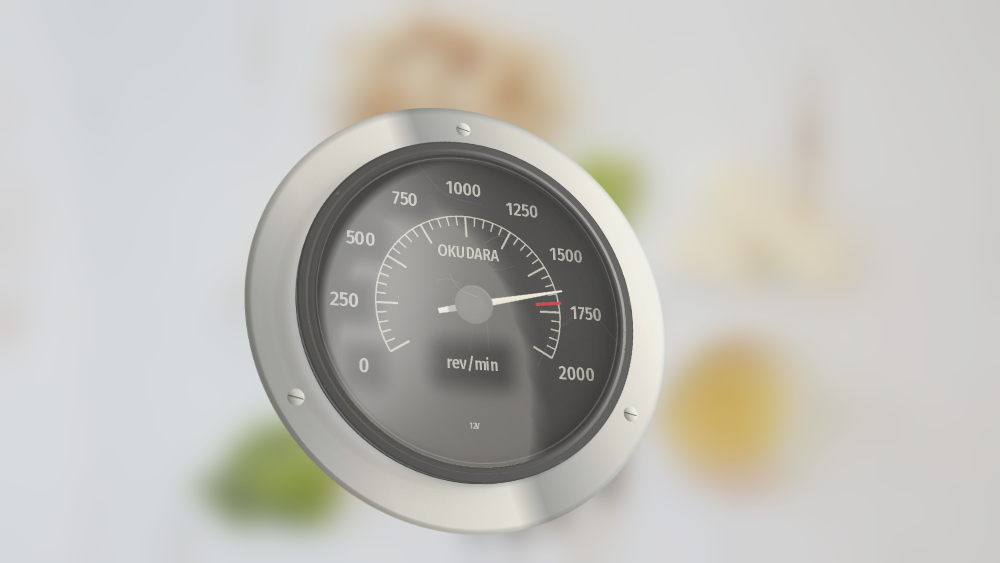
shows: 1650 rpm
